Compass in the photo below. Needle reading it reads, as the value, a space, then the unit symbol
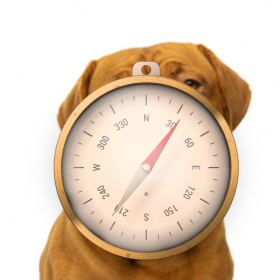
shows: 35 °
